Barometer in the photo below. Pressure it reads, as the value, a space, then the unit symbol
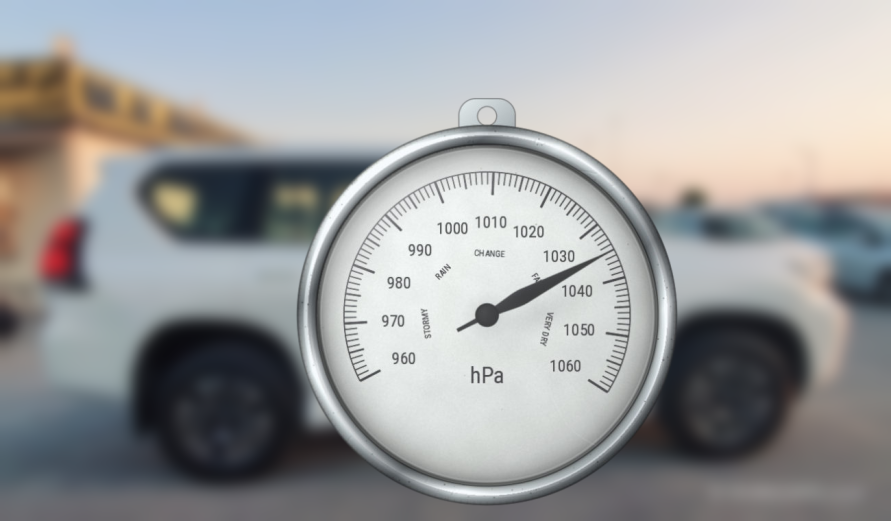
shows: 1035 hPa
